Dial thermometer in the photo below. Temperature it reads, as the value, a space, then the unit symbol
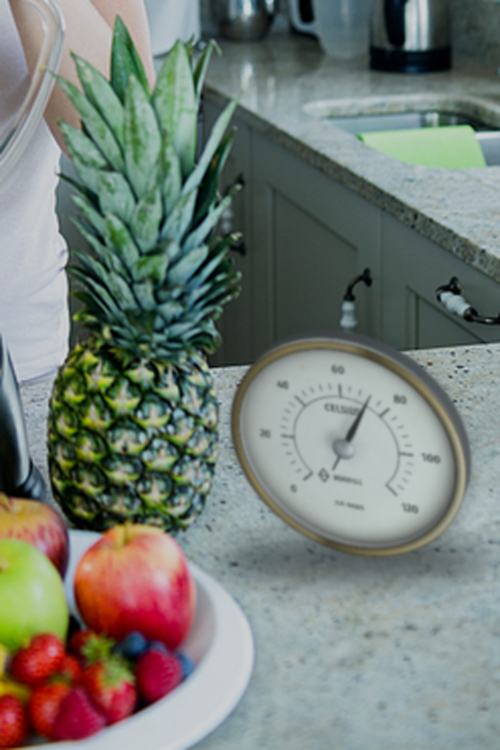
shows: 72 °C
